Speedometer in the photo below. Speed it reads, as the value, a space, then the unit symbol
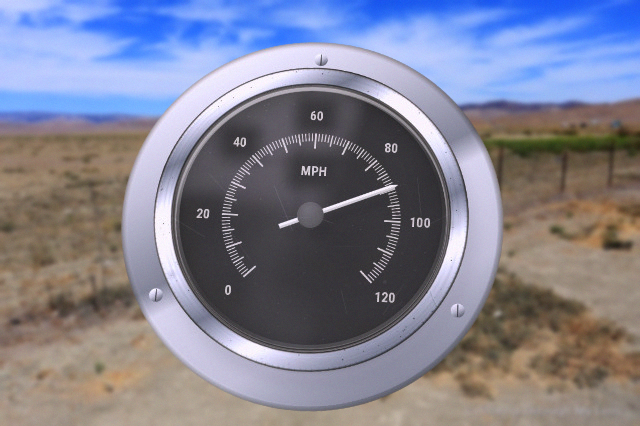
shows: 90 mph
